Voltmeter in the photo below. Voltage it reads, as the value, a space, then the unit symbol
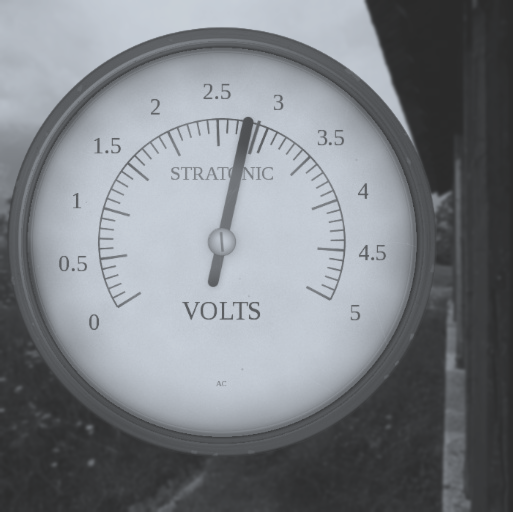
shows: 2.8 V
